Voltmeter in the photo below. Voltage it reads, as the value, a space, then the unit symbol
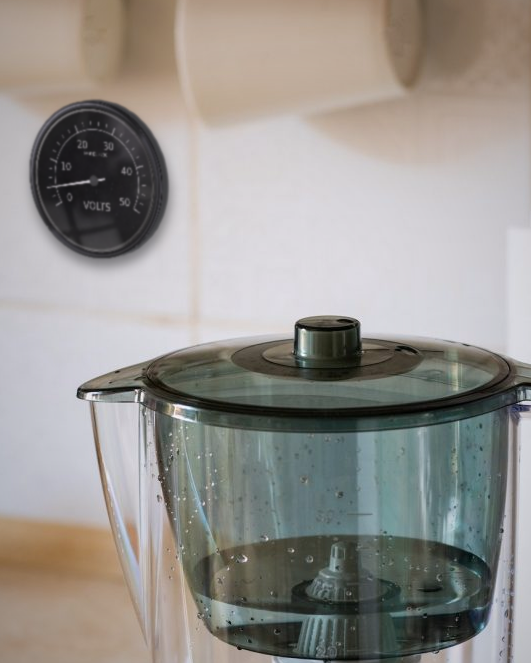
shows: 4 V
